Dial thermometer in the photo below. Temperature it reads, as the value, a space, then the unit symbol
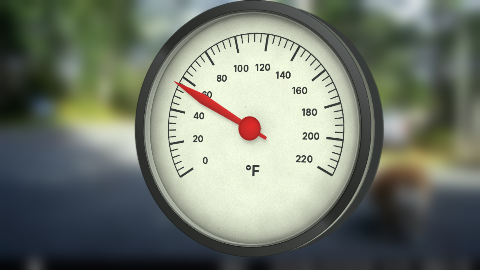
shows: 56 °F
